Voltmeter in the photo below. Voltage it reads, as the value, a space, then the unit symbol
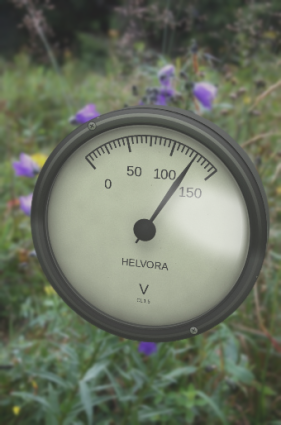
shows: 125 V
